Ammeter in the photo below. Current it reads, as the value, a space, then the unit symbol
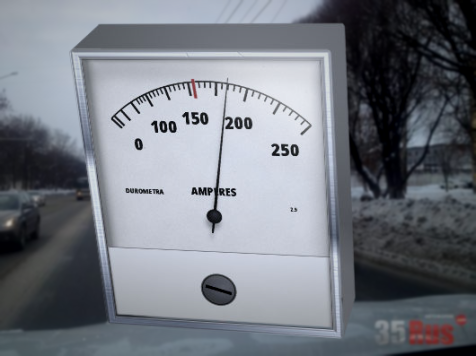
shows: 185 A
